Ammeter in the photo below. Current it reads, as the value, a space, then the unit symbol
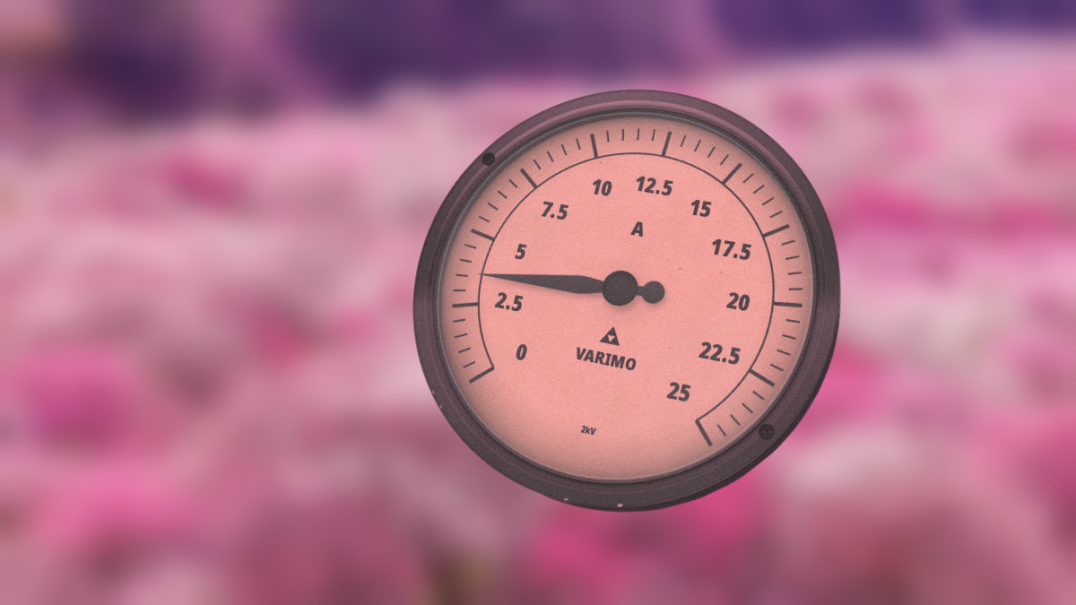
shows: 3.5 A
